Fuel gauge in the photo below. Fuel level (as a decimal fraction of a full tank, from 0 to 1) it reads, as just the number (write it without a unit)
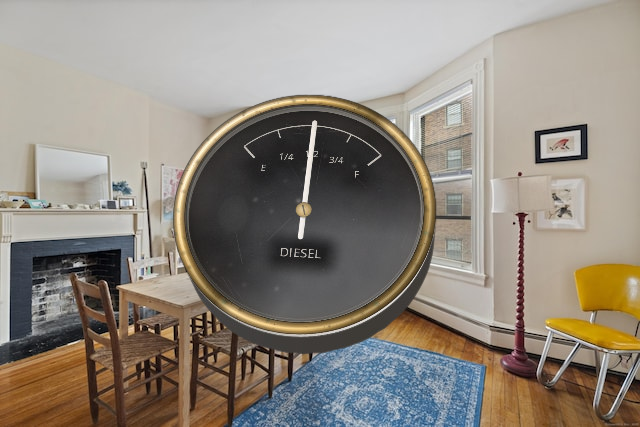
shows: 0.5
